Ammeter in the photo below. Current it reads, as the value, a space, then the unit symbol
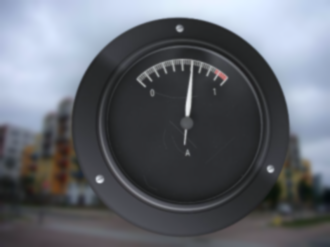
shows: 0.6 A
